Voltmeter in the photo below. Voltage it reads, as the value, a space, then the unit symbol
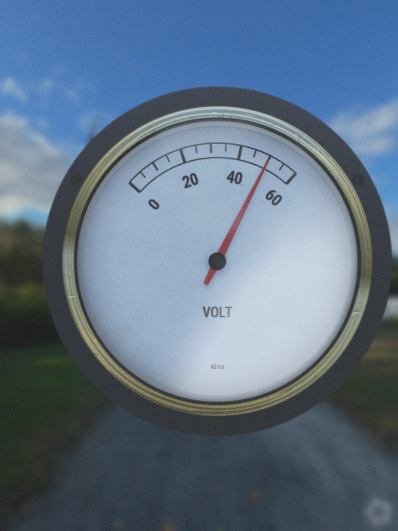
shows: 50 V
